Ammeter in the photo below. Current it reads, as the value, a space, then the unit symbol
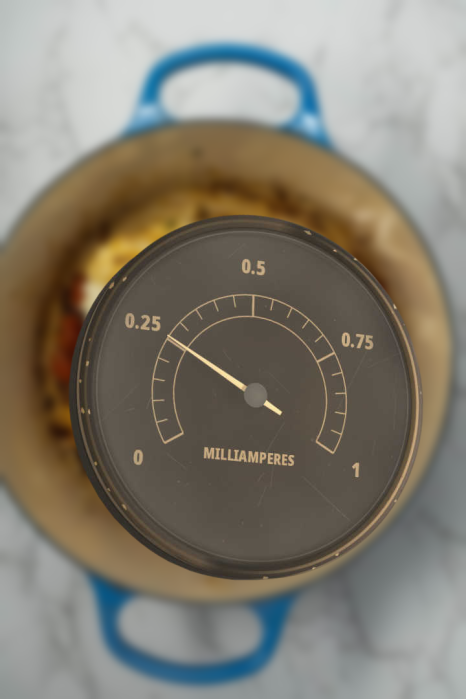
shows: 0.25 mA
